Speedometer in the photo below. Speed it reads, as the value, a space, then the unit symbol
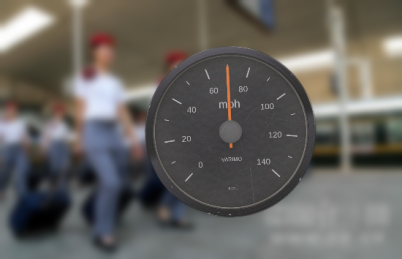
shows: 70 mph
